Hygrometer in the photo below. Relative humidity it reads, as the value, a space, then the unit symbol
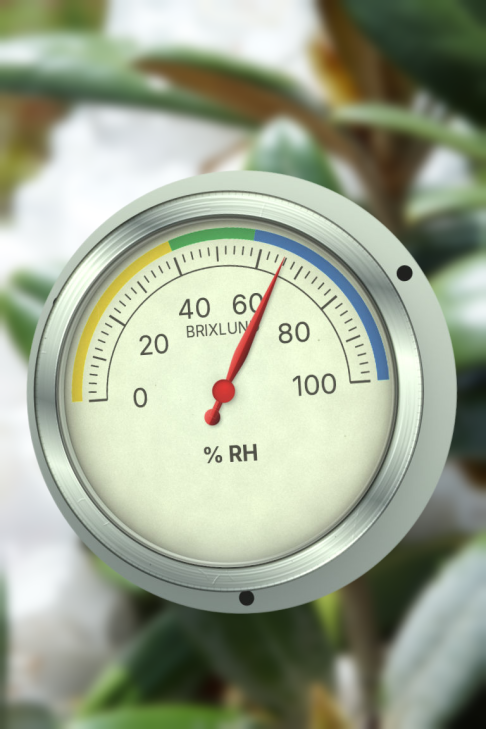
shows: 66 %
